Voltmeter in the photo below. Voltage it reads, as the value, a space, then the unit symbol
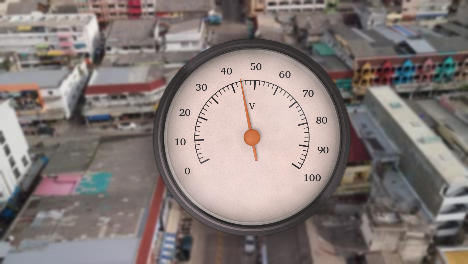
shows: 44 V
